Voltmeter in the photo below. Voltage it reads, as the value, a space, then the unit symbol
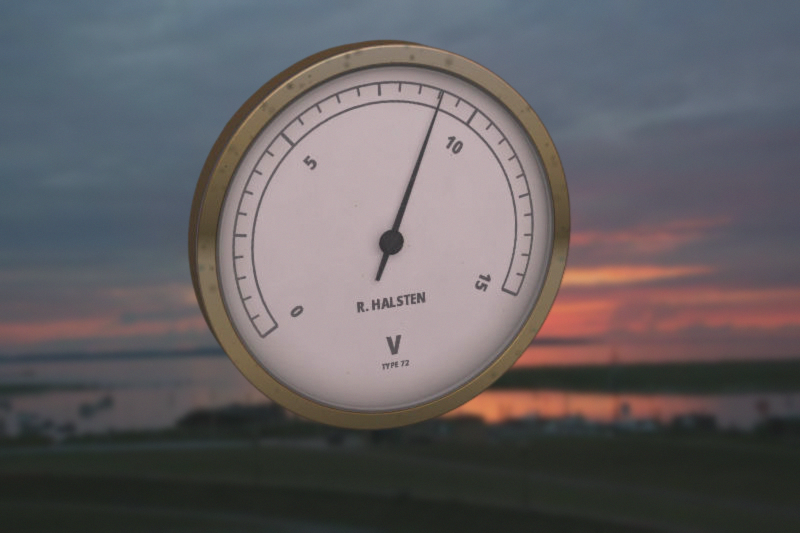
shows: 9 V
